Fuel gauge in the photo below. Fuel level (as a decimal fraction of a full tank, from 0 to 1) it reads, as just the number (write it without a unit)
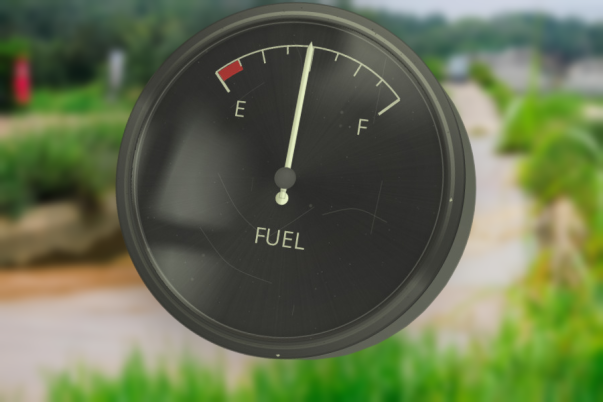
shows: 0.5
